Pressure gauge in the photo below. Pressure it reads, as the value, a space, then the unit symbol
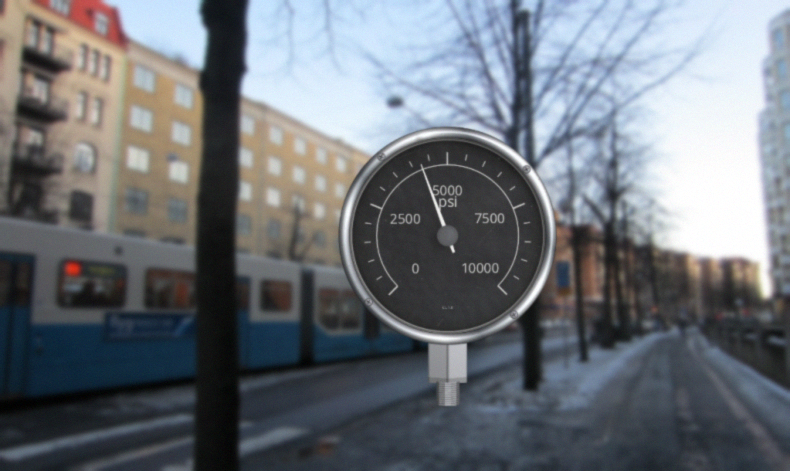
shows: 4250 psi
